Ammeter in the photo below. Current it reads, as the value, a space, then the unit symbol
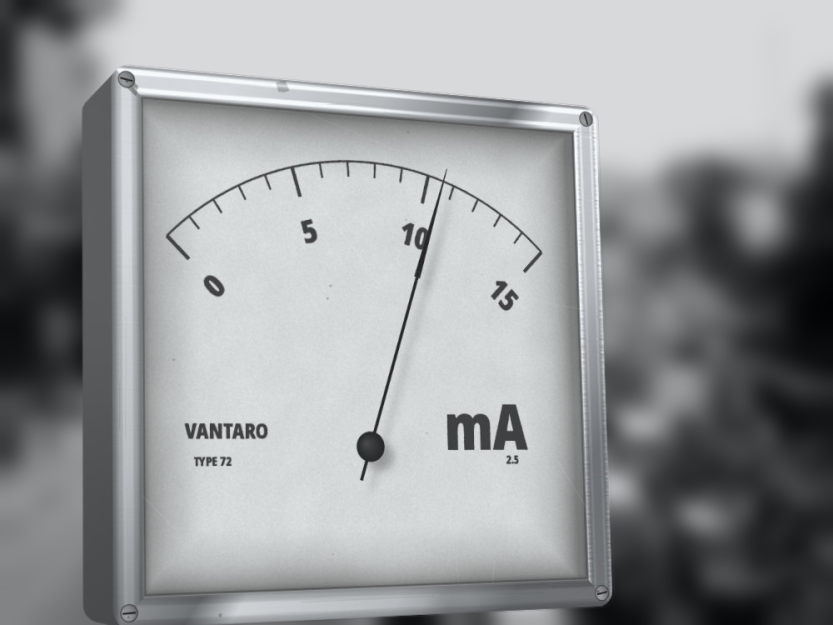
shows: 10.5 mA
